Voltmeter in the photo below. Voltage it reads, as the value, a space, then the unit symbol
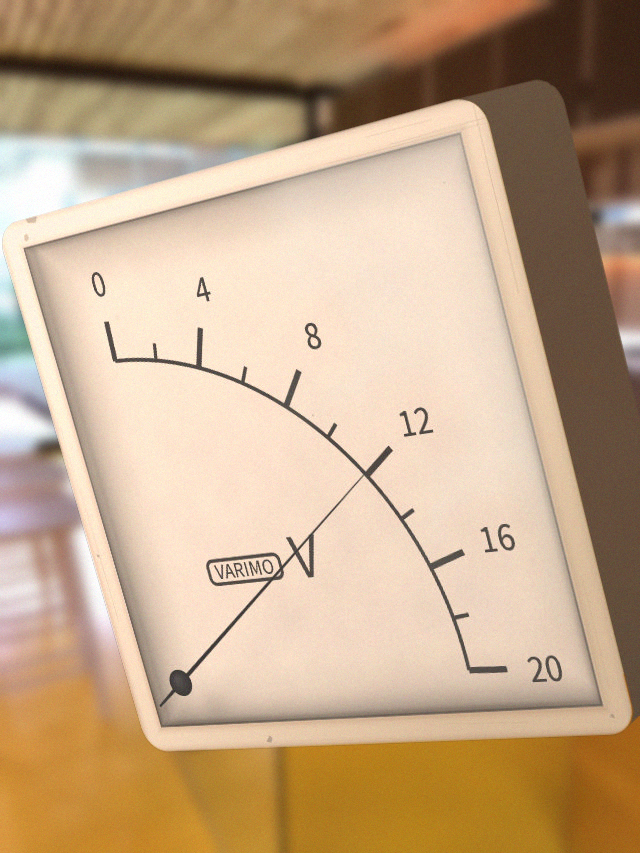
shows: 12 V
